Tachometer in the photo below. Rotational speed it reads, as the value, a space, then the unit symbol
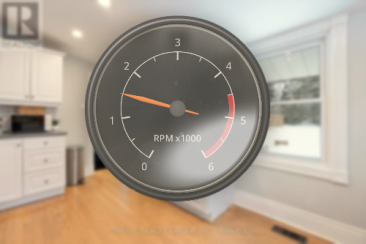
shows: 1500 rpm
